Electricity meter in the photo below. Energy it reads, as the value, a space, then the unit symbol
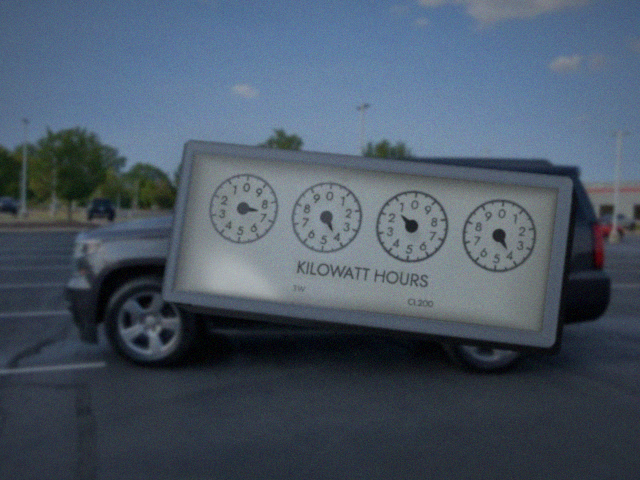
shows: 7414 kWh
